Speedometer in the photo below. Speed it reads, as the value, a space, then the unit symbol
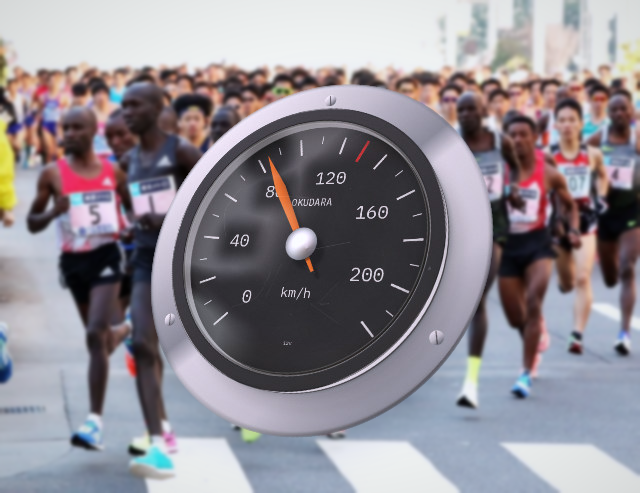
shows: 85 km/h
